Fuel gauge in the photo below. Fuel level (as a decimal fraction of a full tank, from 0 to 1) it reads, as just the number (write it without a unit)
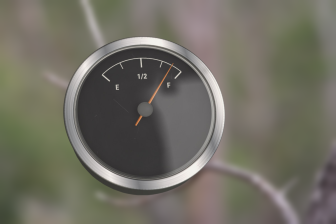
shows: 0.875
